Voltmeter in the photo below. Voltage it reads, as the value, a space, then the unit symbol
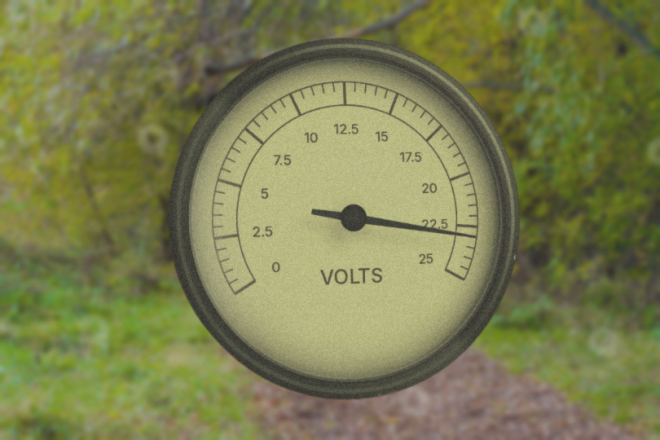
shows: 23 V
